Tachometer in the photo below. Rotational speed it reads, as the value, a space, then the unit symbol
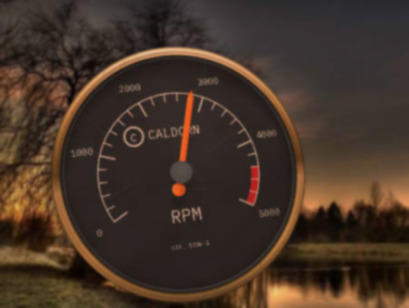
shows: 2800 rpm
